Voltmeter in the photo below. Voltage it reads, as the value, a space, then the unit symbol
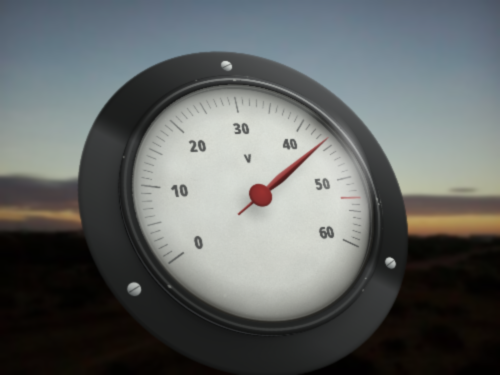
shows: 44 V
